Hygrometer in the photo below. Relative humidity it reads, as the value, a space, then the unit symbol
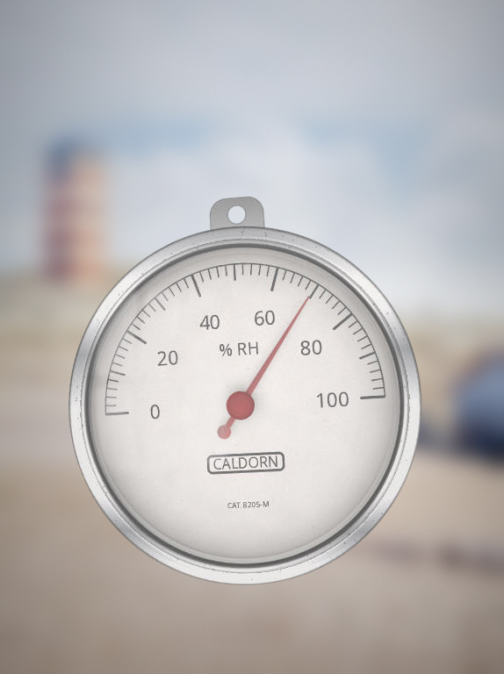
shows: 70 %
